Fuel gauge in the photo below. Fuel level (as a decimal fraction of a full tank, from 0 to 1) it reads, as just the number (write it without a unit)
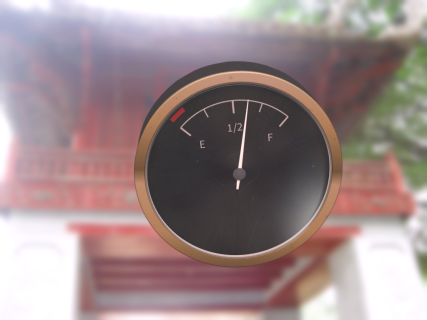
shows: 0.625
